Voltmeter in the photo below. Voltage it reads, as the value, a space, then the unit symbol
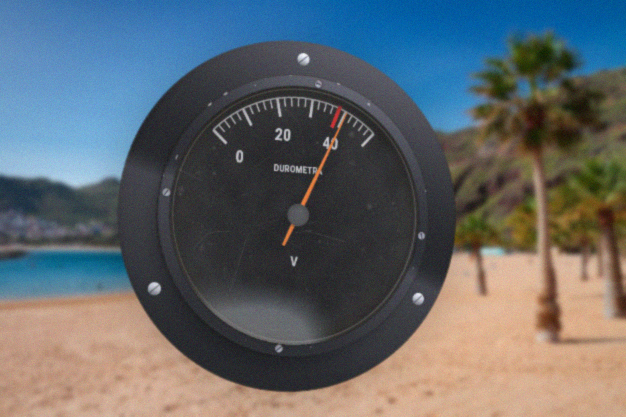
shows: 40 V
